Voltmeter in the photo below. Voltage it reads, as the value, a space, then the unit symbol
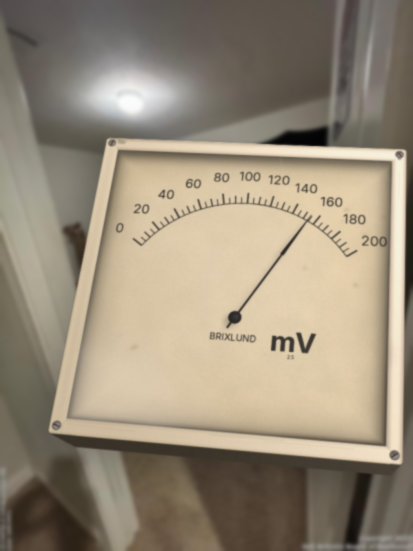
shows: 155 mV
